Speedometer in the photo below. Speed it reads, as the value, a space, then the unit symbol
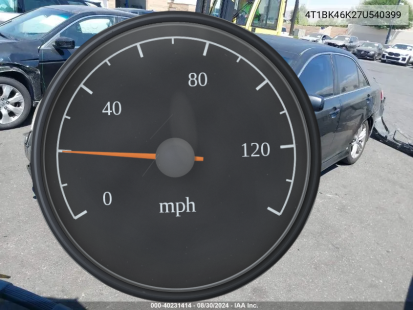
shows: 20 mph
